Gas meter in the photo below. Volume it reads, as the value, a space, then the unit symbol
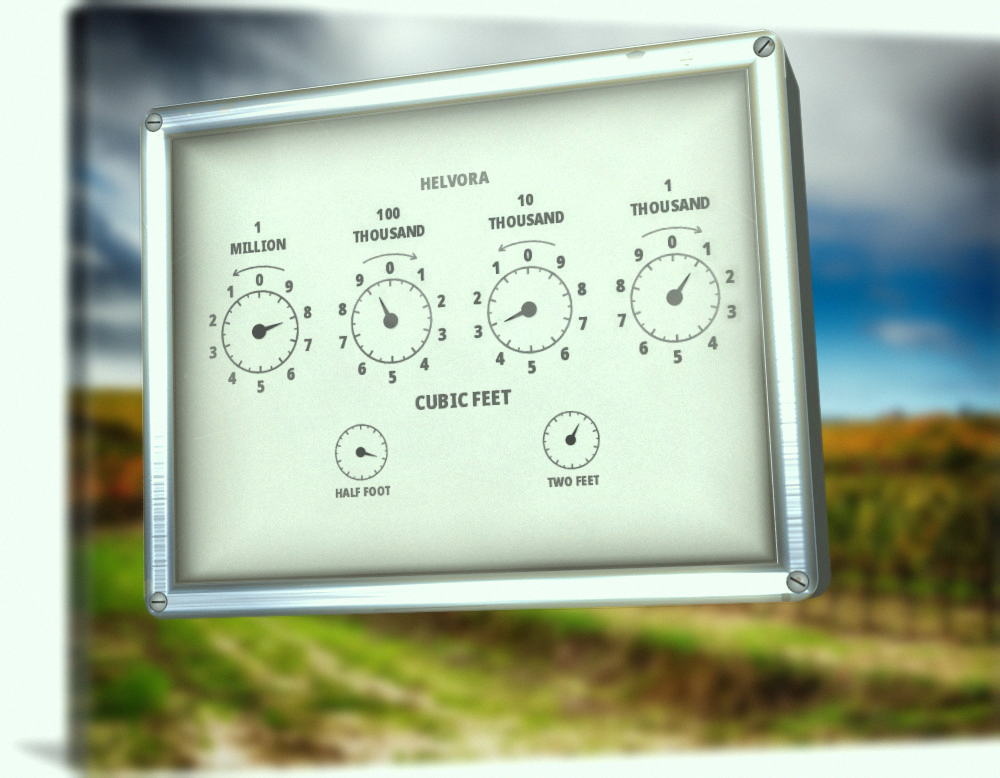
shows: 793100 ft³
